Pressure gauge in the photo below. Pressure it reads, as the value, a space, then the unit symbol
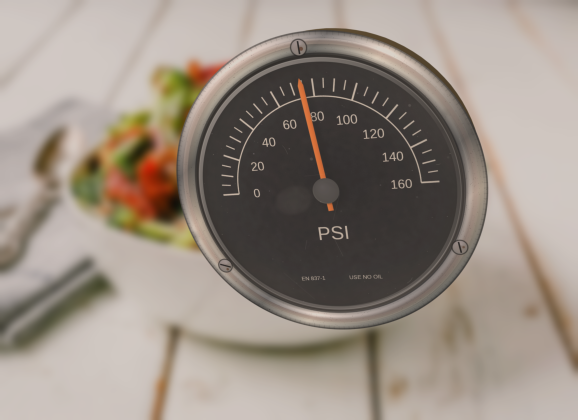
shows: 75 psi
